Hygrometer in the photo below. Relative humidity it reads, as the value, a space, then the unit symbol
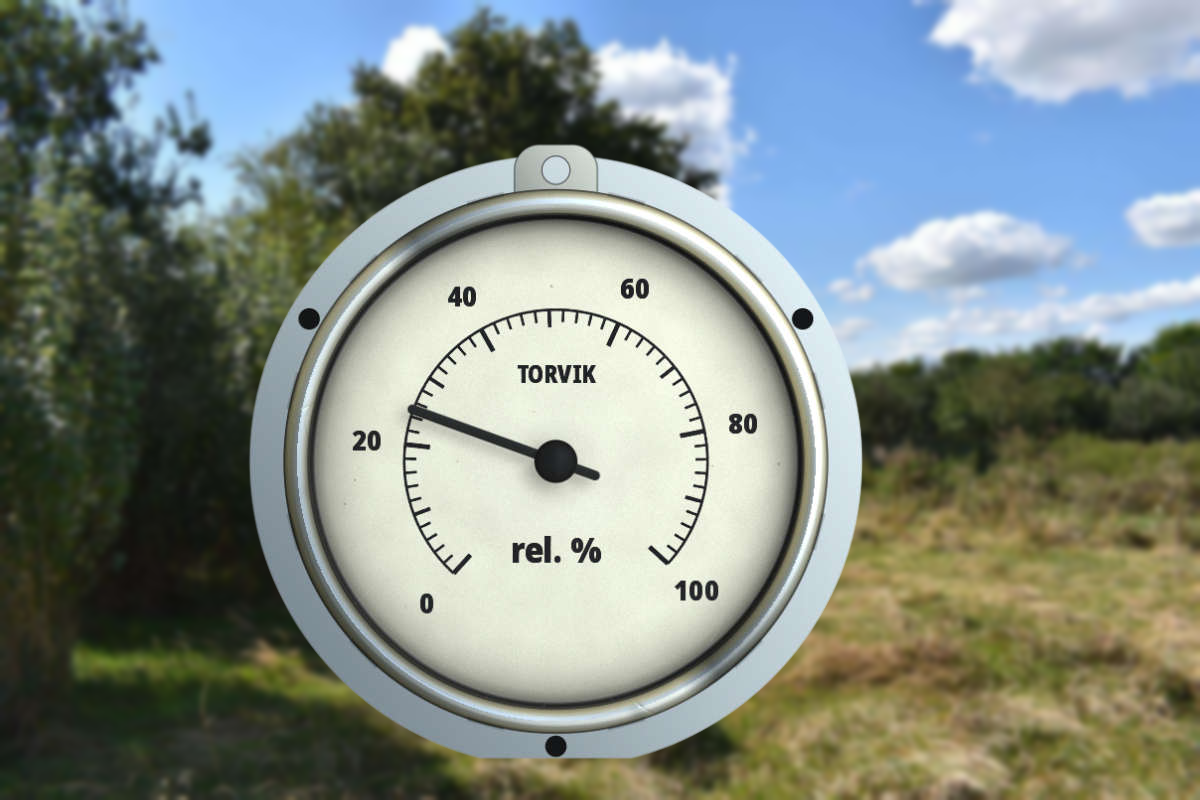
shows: 25 %
